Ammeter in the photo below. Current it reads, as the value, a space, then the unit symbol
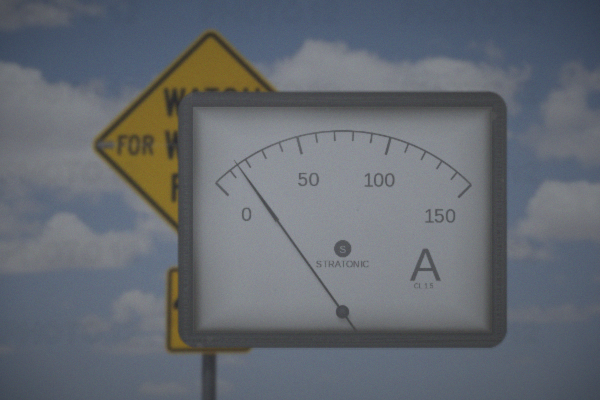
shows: 15 A
